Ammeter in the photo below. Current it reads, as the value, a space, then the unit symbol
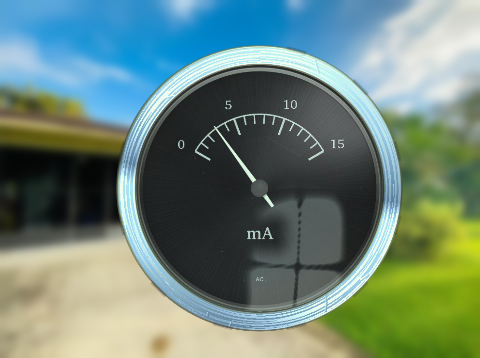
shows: 3 mA
